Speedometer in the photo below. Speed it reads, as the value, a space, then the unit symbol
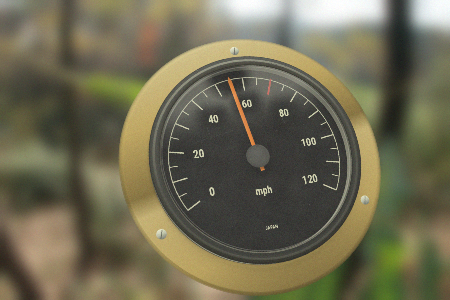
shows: 55 mph
